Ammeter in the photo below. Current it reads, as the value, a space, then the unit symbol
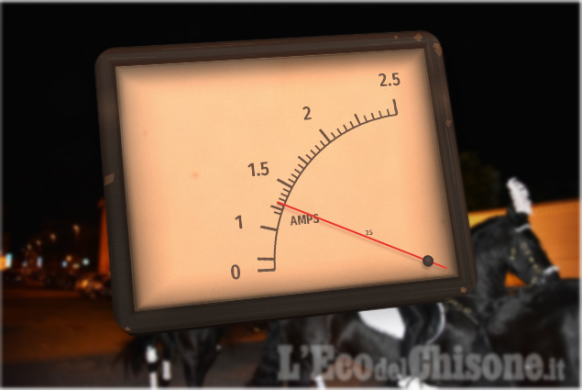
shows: 1.3 A
